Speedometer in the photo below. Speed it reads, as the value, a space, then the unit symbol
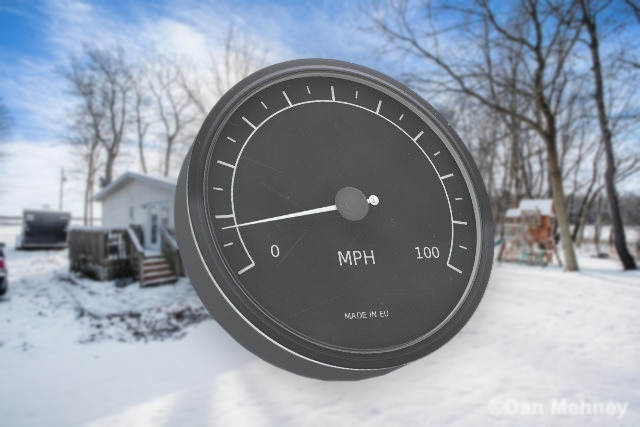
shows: 7.5 mph
